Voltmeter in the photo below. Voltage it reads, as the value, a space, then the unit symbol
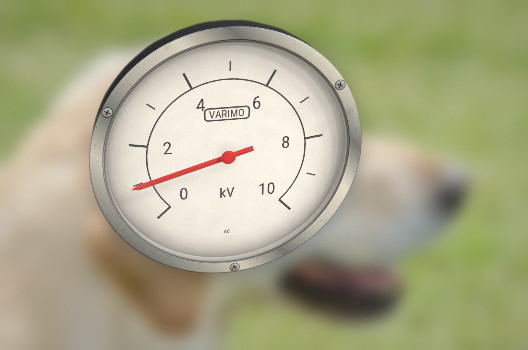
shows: 1 kV
